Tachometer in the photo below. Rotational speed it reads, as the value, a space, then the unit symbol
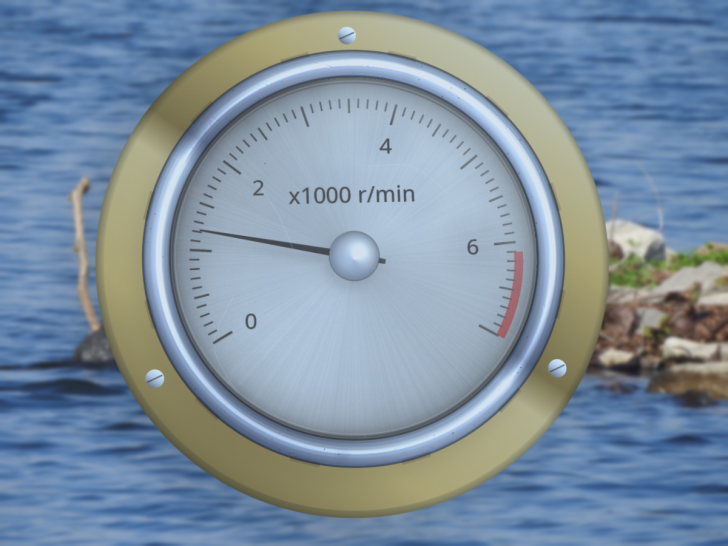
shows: 1200 rpm
